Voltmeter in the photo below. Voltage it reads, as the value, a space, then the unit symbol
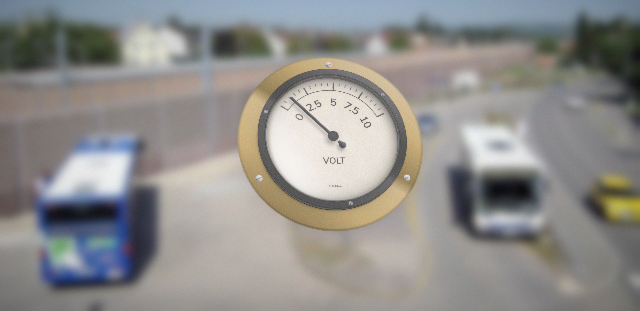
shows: 1 V
